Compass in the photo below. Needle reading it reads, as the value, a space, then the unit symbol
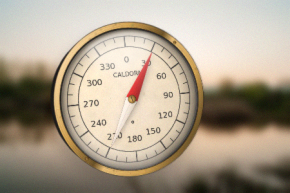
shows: 30 °
